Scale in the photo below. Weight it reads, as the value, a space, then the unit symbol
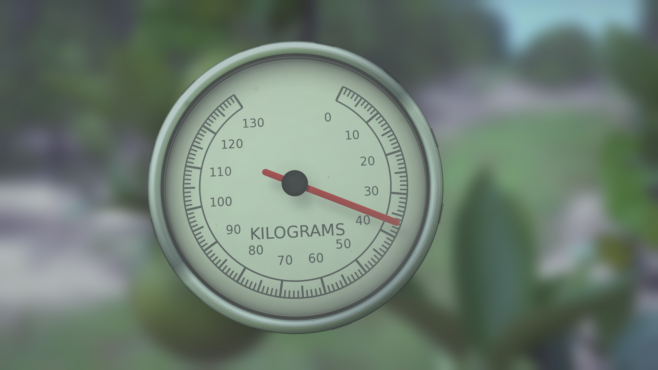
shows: 37 kg
